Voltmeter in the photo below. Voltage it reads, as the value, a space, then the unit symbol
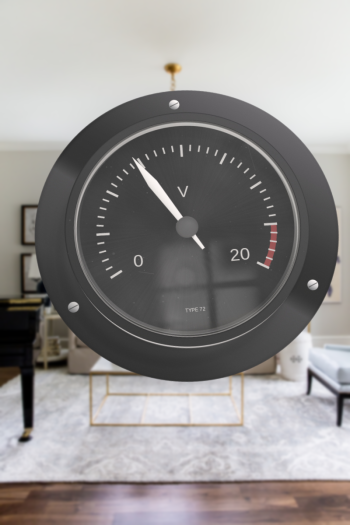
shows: 7.25 V
